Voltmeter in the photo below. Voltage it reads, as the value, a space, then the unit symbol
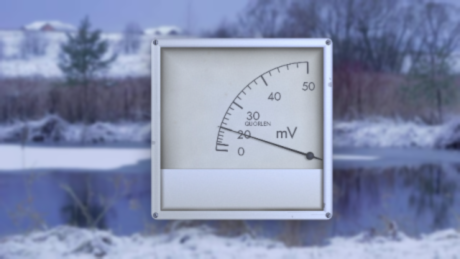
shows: 20 mV
